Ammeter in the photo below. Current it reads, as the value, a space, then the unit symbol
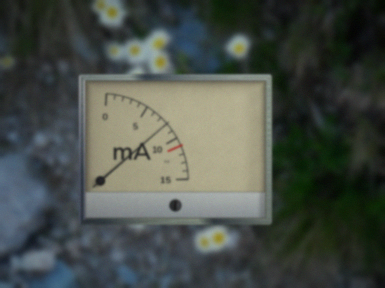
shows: 8 mA
